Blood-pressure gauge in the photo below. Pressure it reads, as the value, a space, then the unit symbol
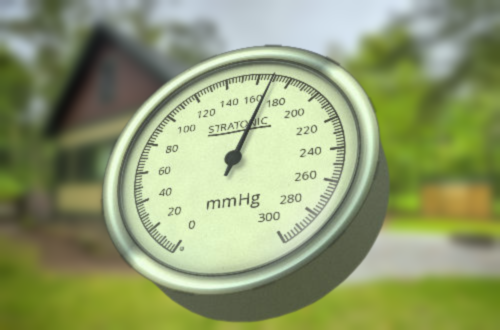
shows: 170 mmHg
